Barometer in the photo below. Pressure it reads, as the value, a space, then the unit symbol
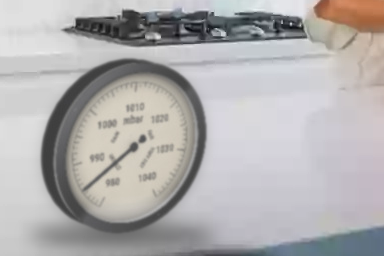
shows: 985 mbar
